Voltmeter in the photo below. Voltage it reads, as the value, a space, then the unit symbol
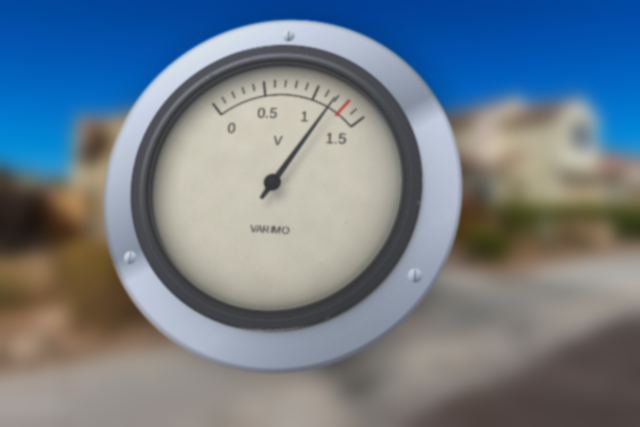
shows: 1.2 V
